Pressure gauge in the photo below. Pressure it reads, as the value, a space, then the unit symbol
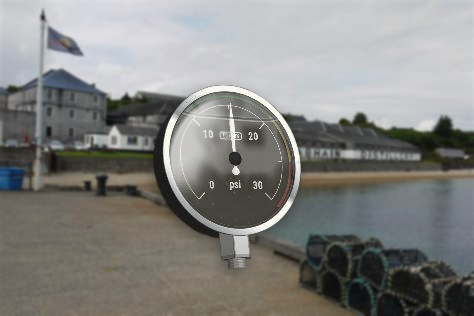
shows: 15 psi
